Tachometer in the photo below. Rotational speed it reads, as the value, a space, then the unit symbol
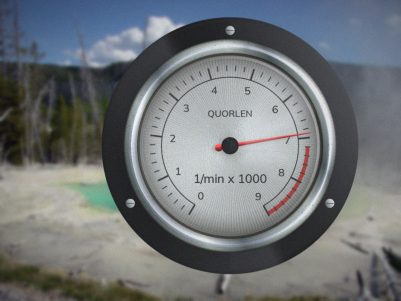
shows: 6900 rpm
